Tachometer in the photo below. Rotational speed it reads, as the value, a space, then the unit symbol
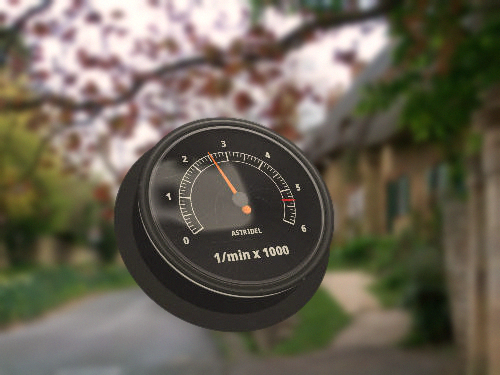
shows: 2500 rpm
